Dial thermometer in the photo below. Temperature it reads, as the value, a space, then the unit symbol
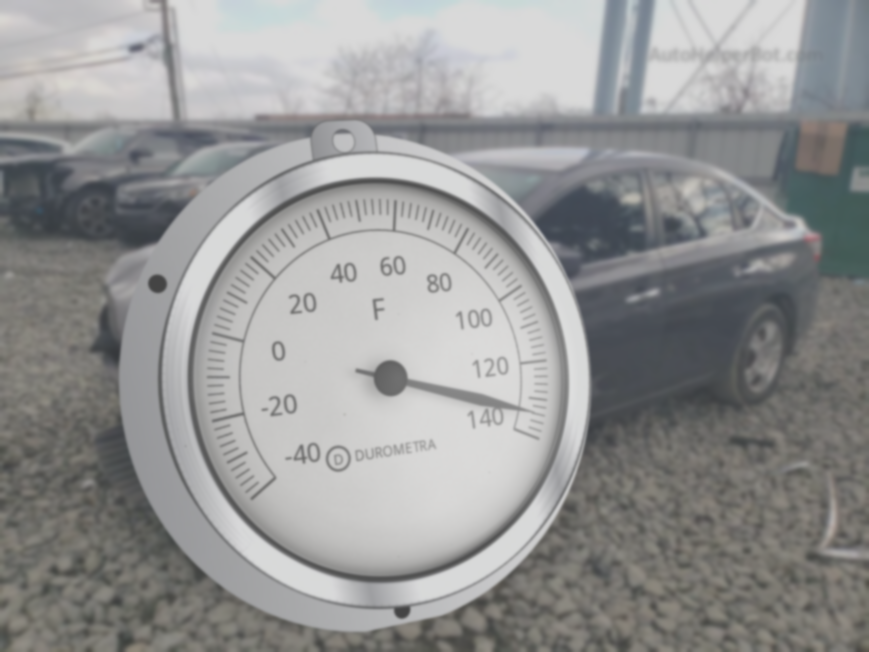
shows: 134 °F
